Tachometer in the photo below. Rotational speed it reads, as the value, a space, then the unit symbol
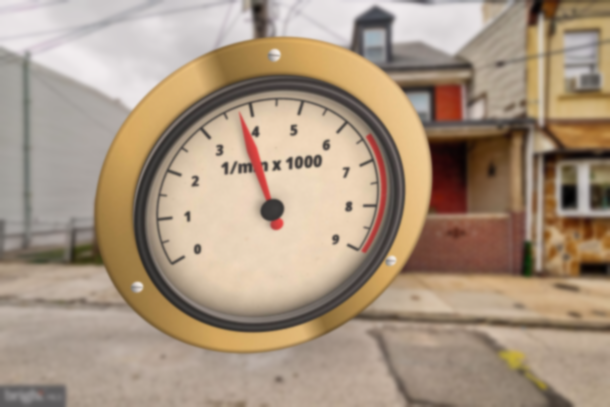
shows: 3750 rpm
